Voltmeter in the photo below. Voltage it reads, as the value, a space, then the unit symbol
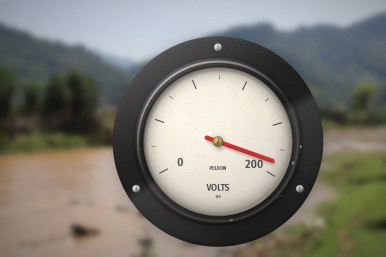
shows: 190 V
